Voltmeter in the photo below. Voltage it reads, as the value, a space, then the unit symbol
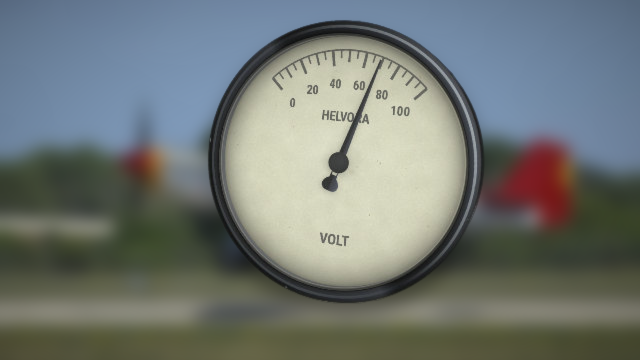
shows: 70 V
